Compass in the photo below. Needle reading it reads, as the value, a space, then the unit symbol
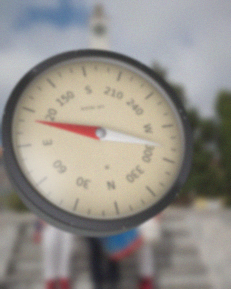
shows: 110 °
